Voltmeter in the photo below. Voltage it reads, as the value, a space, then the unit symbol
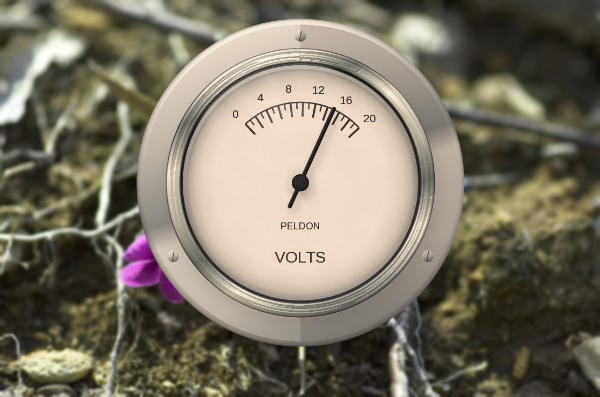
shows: 15 V
